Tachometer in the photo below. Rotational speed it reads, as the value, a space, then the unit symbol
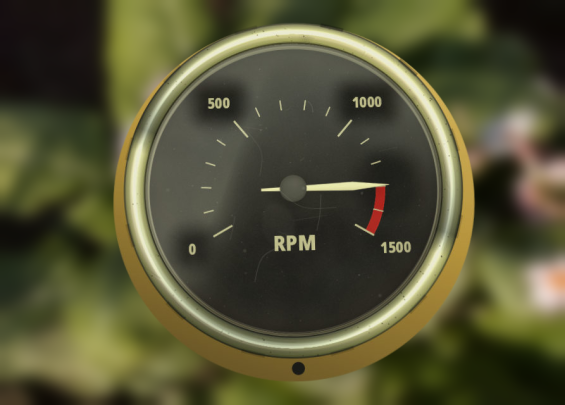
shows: 1300 rpm
